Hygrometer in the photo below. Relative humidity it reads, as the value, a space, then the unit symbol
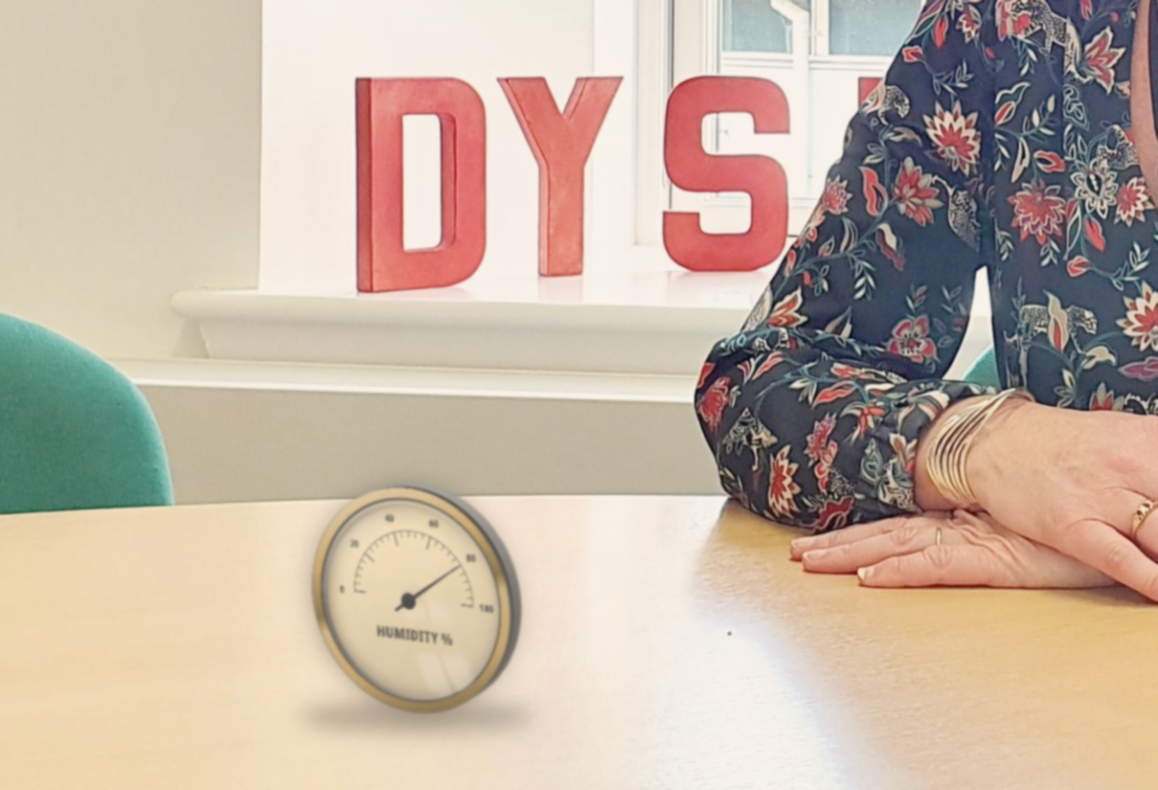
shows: 80 %
